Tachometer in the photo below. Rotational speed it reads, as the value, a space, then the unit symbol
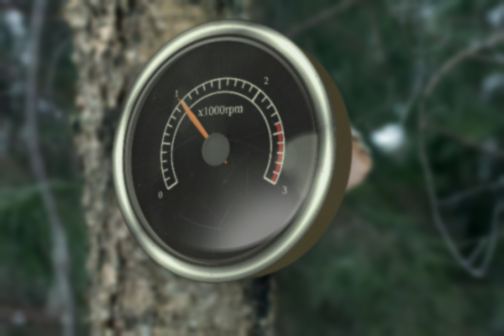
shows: 1000 rpm
